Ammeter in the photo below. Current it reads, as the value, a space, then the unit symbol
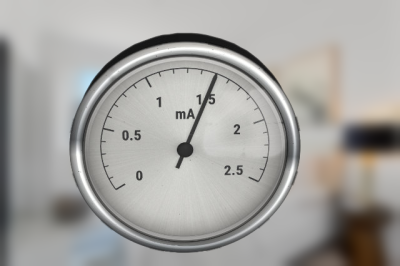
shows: 1.5 mA
